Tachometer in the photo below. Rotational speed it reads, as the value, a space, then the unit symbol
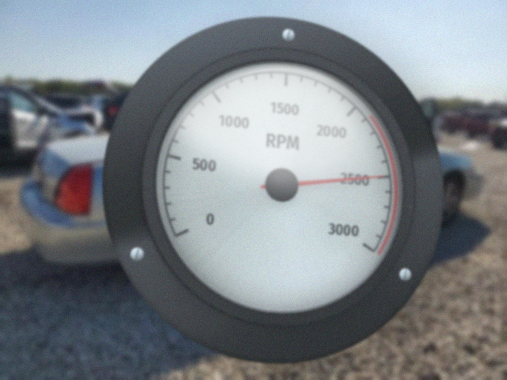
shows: 2500 rpm
